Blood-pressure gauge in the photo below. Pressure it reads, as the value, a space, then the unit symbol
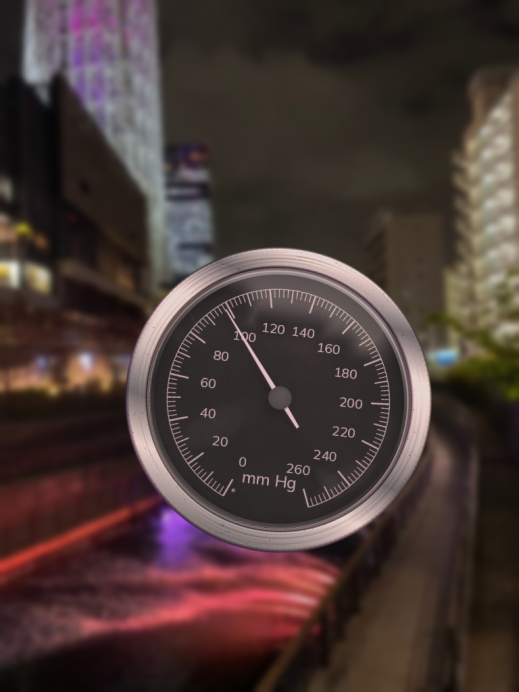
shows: 98 mmHg
